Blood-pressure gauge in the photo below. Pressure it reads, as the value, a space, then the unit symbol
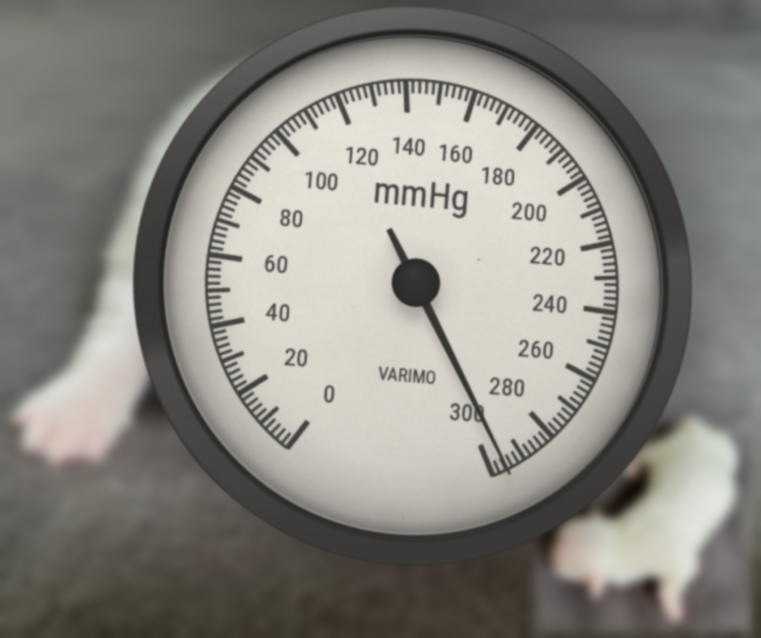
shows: 296 mmHg
